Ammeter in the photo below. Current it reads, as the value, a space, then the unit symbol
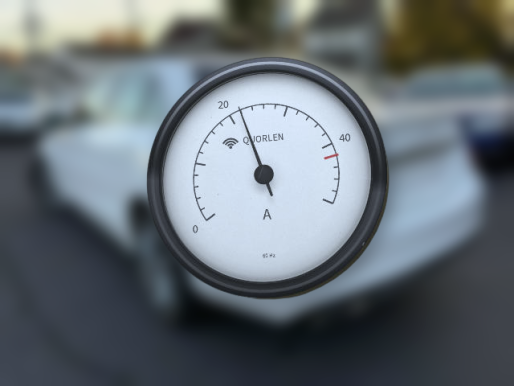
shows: 22 A
